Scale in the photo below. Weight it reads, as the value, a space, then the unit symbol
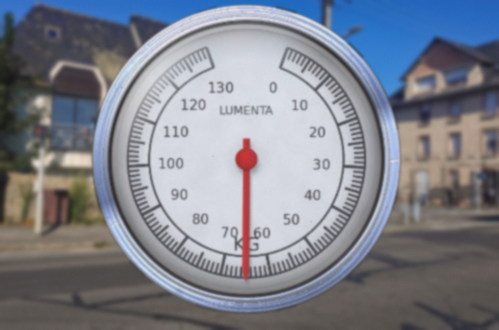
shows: 65 kg
